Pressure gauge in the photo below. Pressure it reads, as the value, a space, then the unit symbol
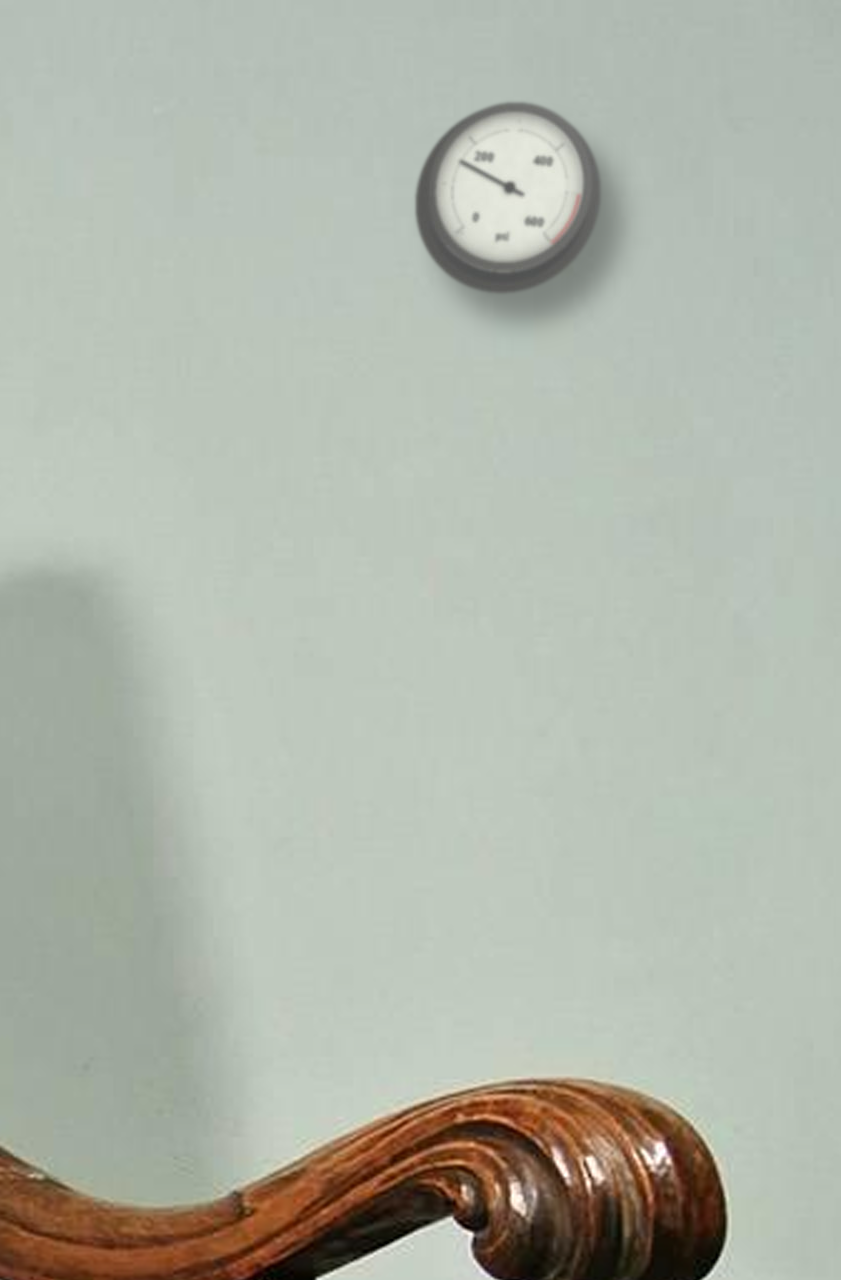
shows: 150 psi
